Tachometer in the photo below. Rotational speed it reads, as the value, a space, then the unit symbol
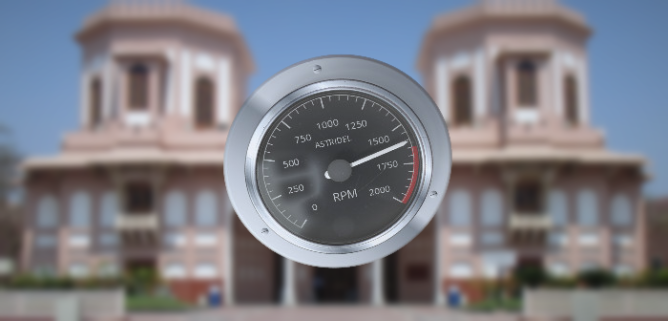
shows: 1600 rpm
